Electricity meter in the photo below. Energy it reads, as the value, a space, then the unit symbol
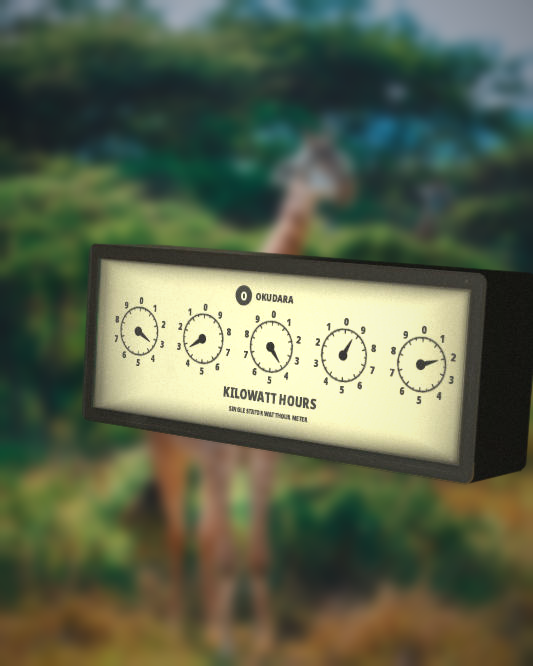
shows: 33392 kWh
